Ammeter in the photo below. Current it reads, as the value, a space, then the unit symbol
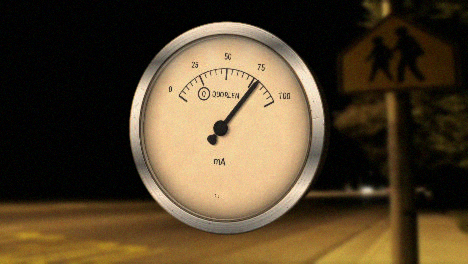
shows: 80 mA
